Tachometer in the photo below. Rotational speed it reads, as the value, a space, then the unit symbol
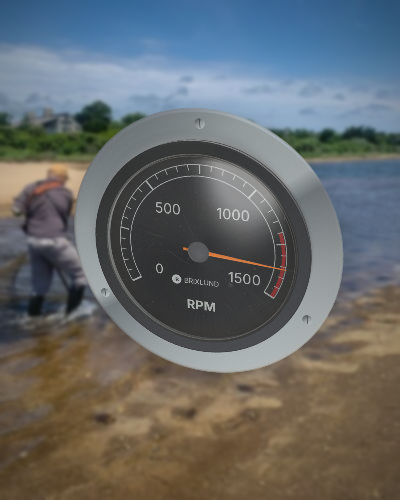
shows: 1350 rpm
